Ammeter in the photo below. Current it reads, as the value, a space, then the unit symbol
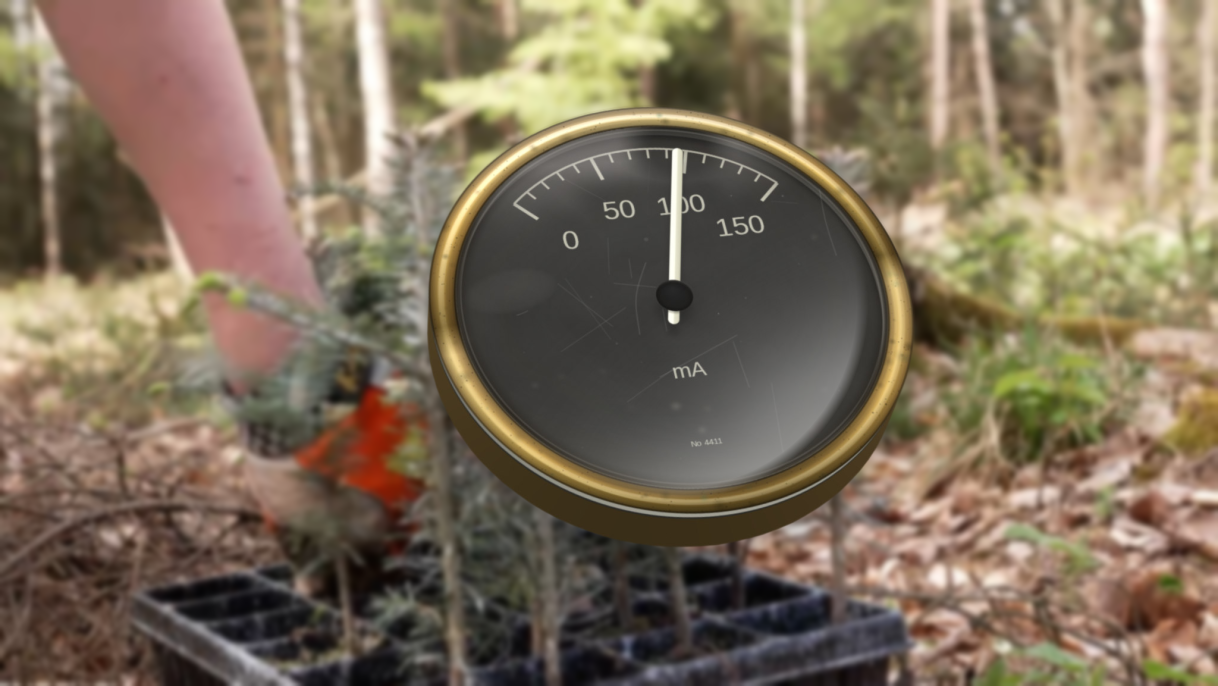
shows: 95 mA
